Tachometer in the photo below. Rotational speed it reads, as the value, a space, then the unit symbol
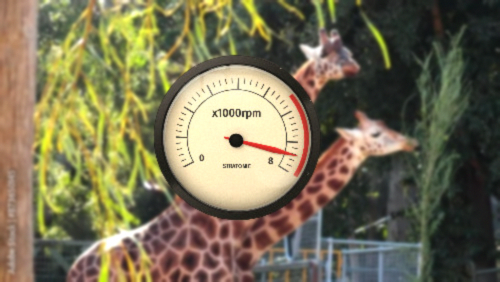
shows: 7400 rpm
